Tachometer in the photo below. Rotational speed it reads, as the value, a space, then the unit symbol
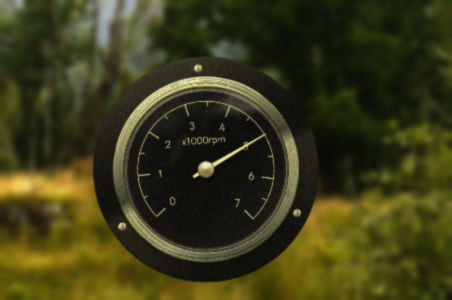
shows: 5000 rpm
